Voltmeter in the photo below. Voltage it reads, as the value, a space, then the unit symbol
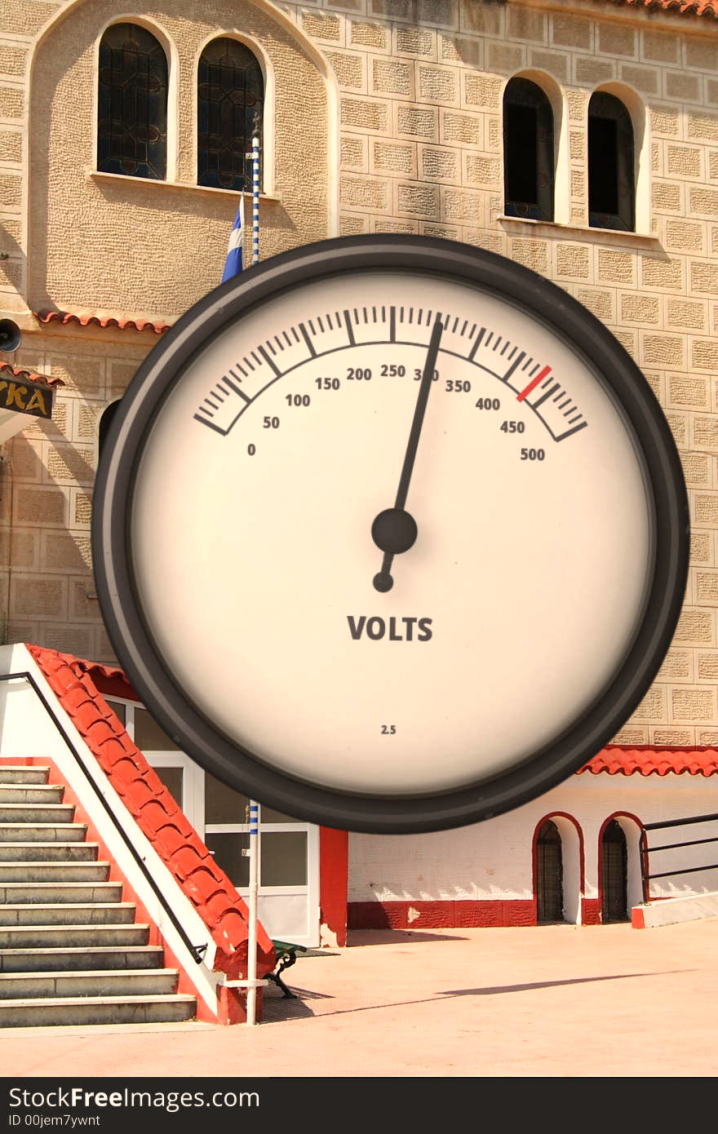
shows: 300 V
